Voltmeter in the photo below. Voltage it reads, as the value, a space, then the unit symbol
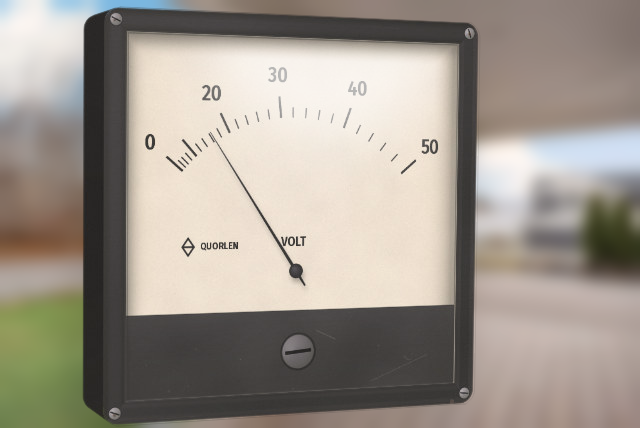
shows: 16 V
